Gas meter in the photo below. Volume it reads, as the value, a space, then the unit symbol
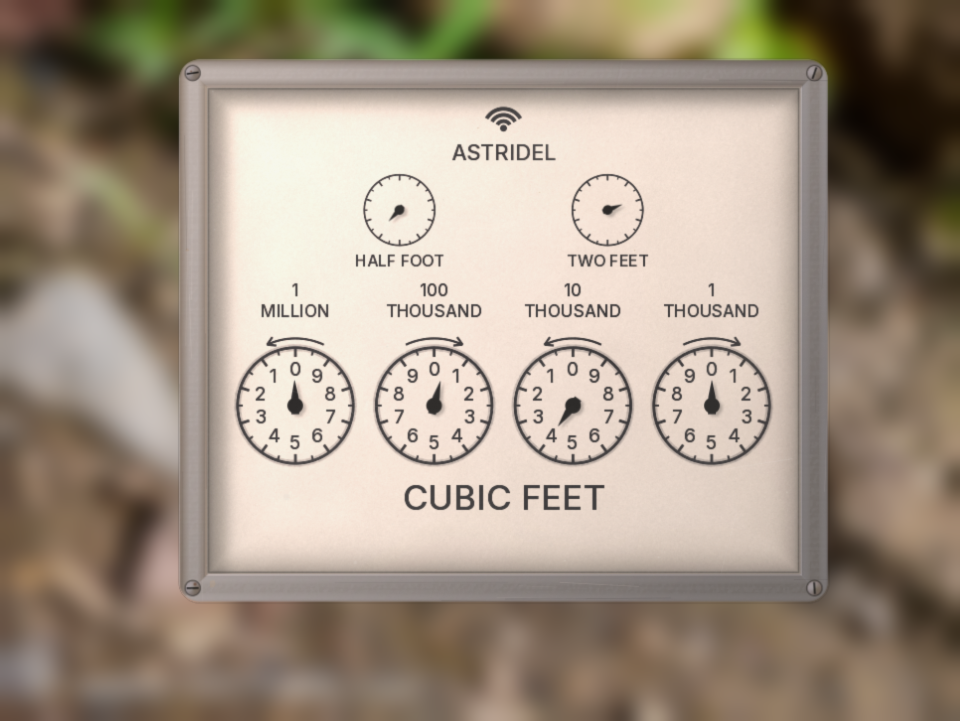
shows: 4000 ft³
